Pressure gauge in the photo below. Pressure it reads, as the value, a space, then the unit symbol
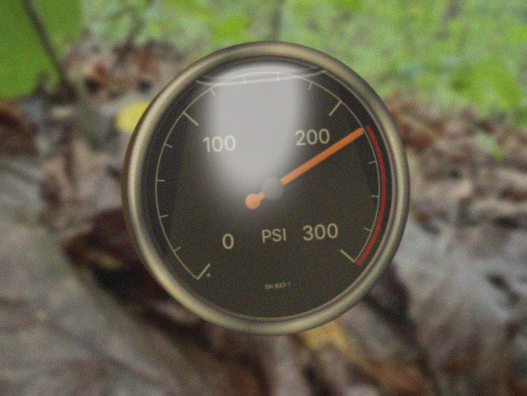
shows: 220 psi
